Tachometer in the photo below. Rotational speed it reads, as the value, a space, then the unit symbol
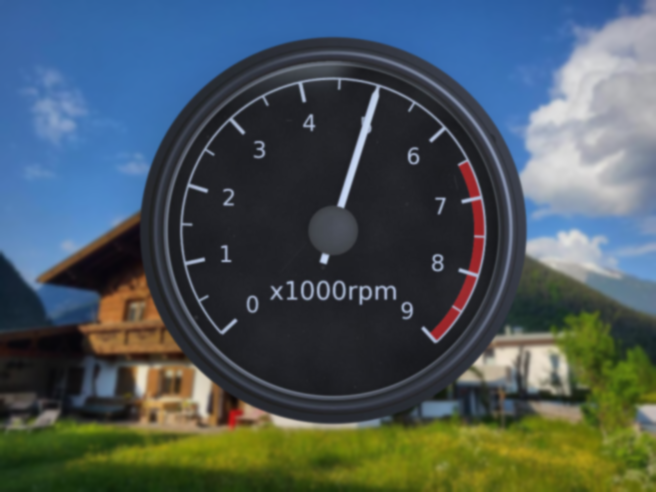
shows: 5000 rpm
